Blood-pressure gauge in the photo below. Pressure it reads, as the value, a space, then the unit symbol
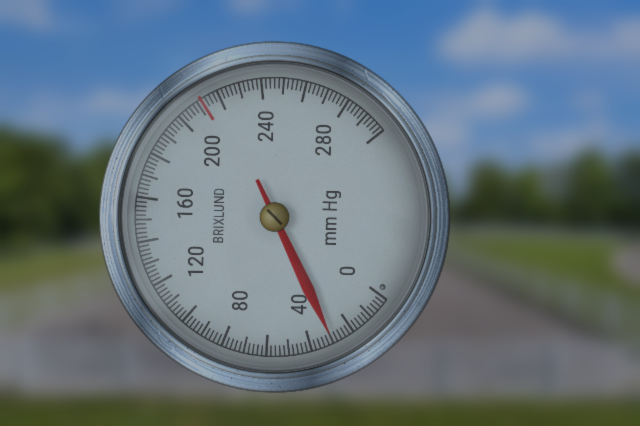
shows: 30 mmHg
